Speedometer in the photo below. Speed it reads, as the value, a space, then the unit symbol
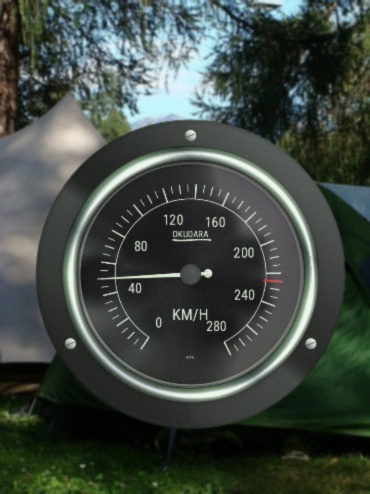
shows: 50 km/h
